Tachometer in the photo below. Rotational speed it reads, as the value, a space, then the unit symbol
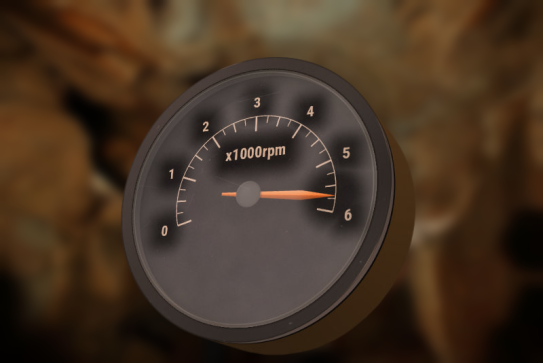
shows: 5750 rpm
